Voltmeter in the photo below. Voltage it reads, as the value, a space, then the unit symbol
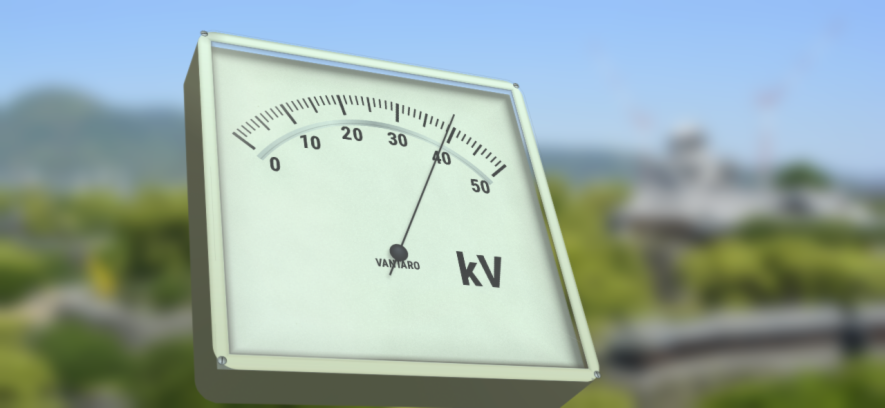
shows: 39 kV
